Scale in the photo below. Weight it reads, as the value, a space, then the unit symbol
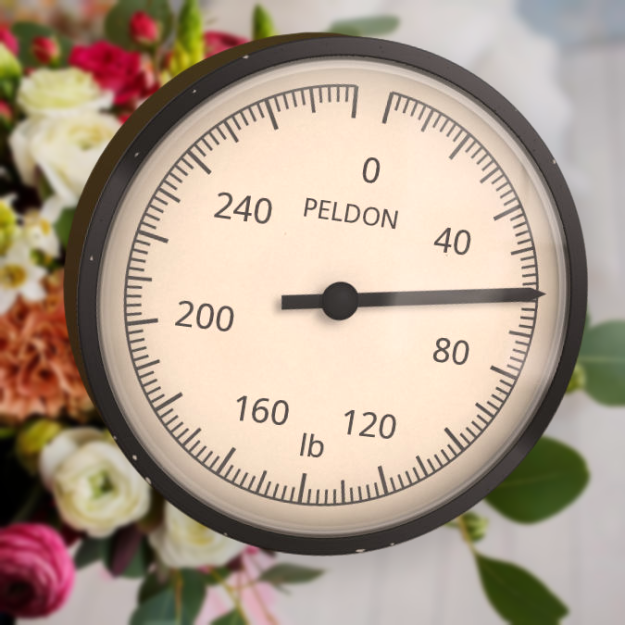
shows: 60 lb
